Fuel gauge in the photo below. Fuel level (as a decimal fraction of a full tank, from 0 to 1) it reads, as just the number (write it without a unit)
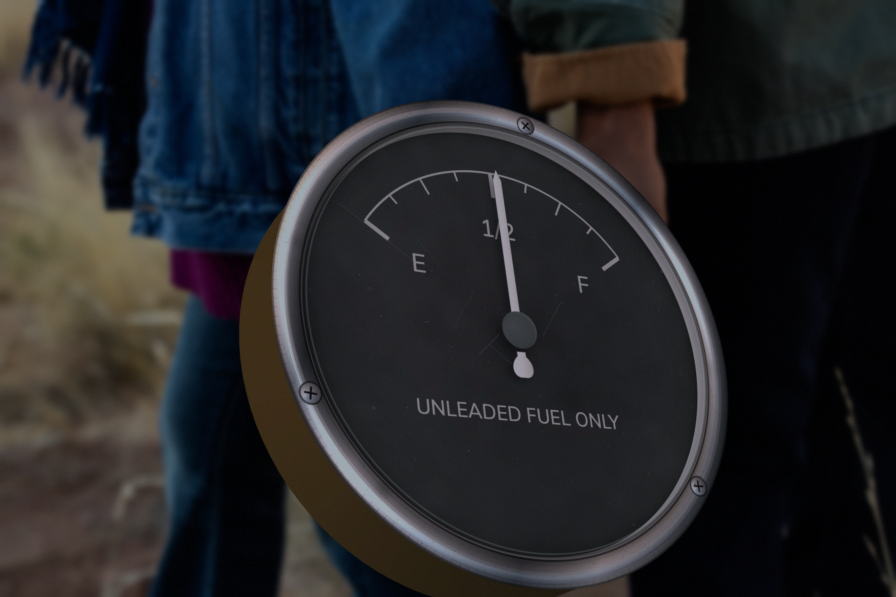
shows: 0.5
